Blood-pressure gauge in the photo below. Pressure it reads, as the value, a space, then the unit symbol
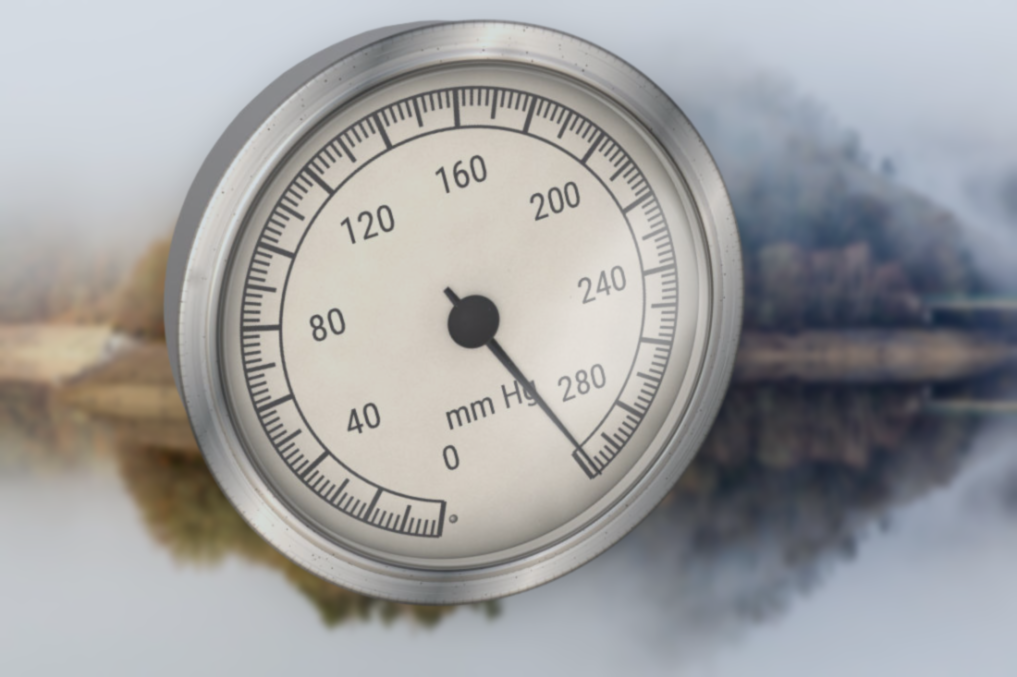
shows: 298 mmHg
